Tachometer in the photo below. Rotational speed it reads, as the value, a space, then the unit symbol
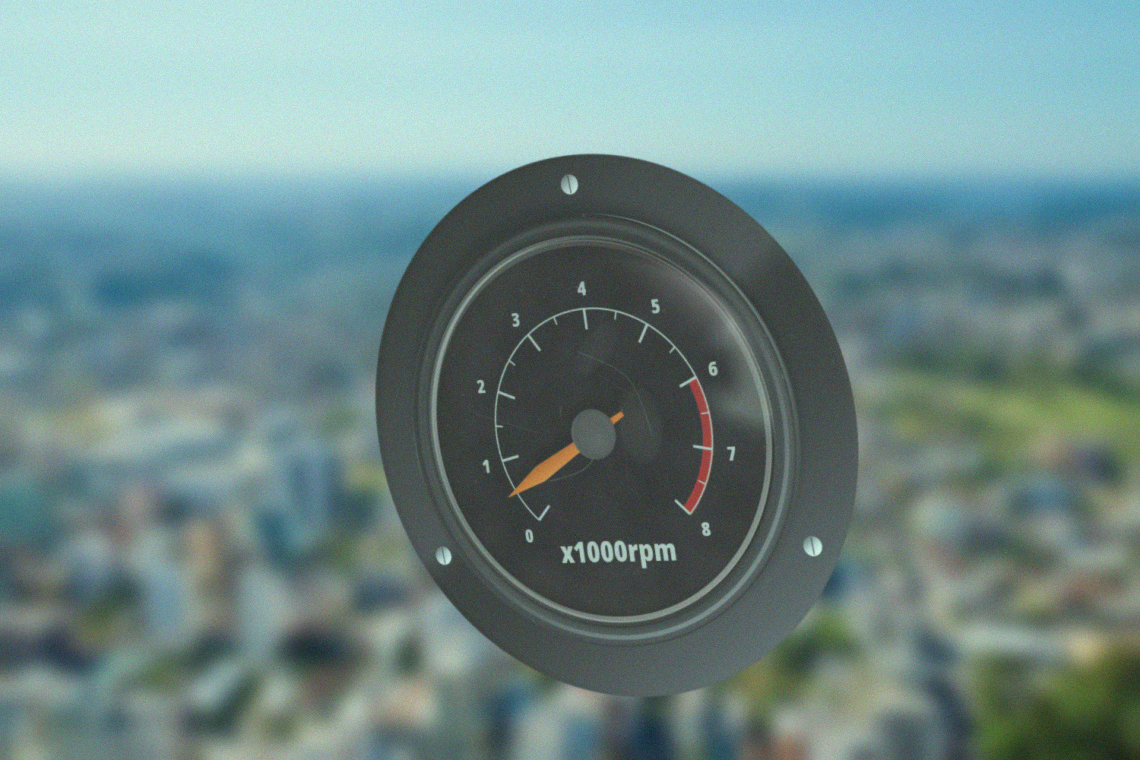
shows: 500 rpm
